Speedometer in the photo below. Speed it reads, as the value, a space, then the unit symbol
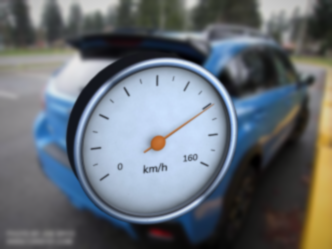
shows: 120 km/h
